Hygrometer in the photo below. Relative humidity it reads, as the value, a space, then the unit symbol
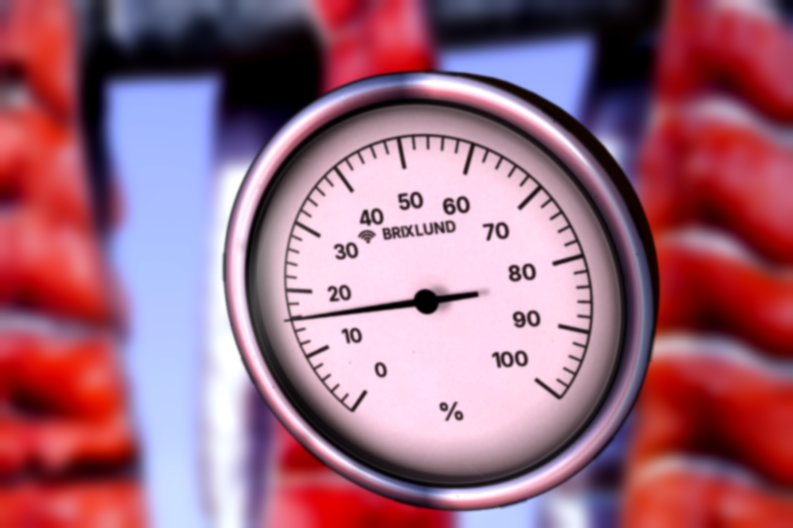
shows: 16 %
